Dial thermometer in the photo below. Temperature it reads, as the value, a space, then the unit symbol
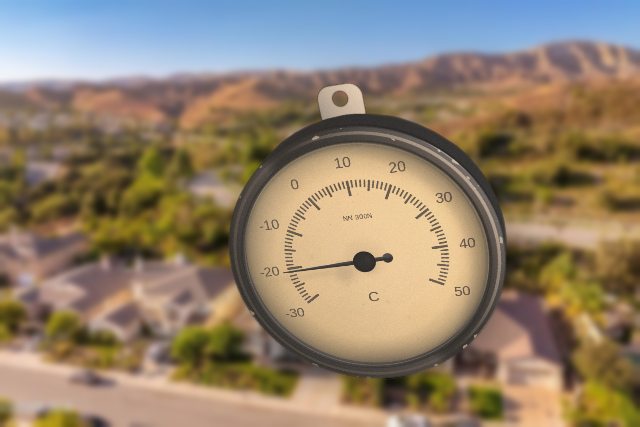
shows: -20 °C
